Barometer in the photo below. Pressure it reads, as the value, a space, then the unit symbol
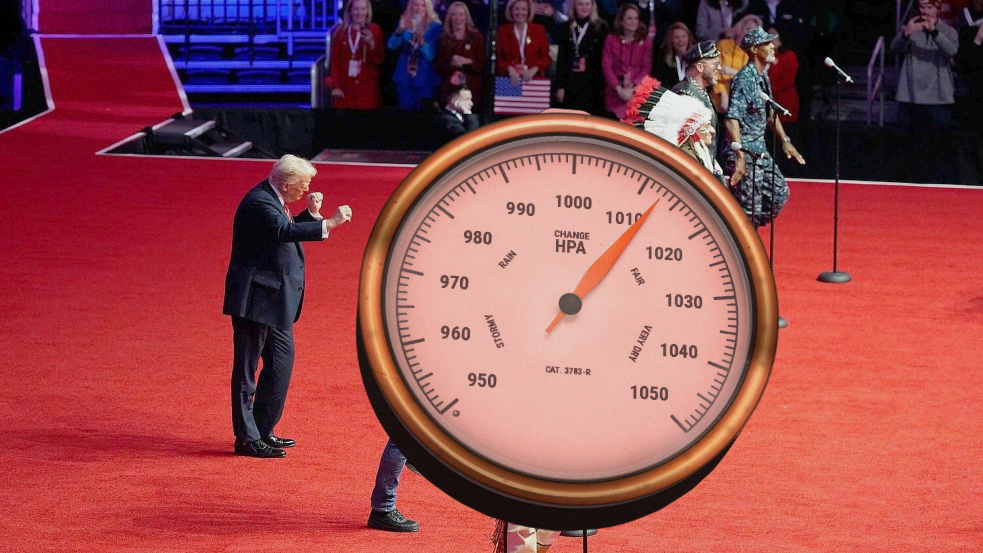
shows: 1013 hPa
